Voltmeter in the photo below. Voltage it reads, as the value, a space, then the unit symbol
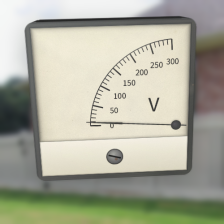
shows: 10 V
